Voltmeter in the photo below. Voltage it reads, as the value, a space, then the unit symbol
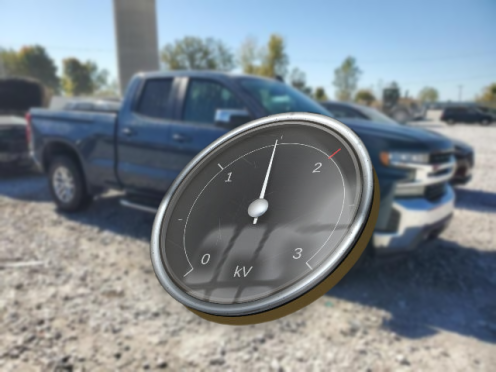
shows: 1.5 kV
